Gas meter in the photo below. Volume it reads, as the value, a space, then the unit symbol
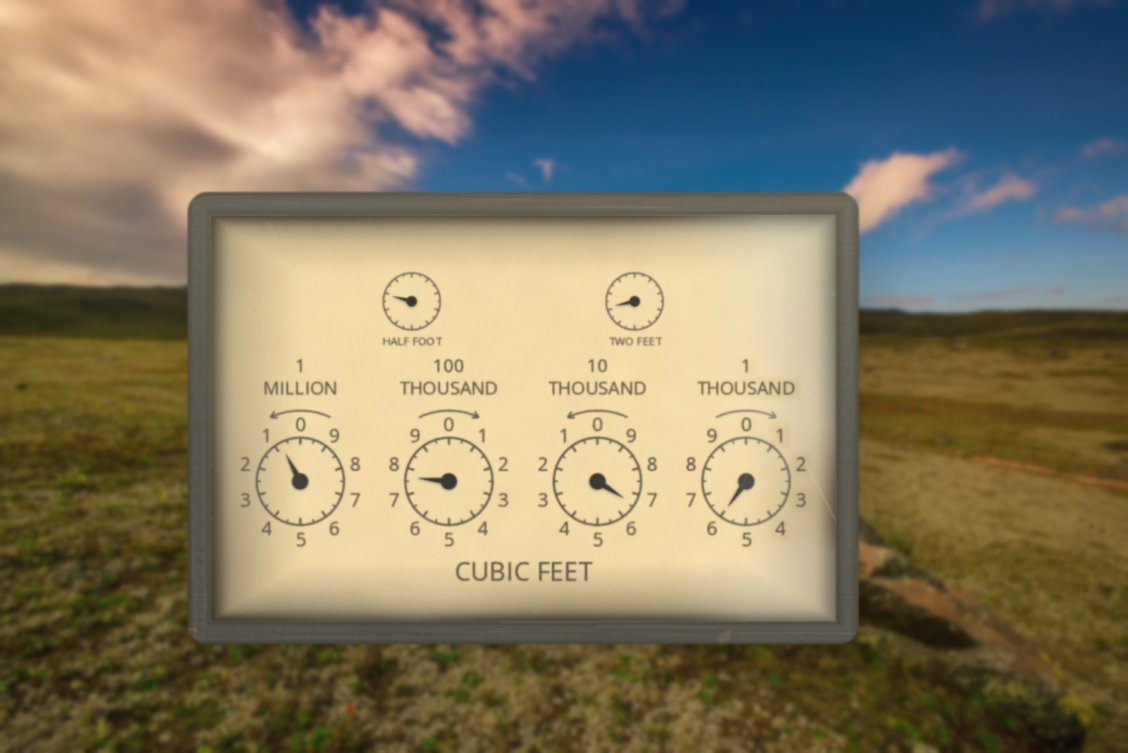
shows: 76600 ft³
